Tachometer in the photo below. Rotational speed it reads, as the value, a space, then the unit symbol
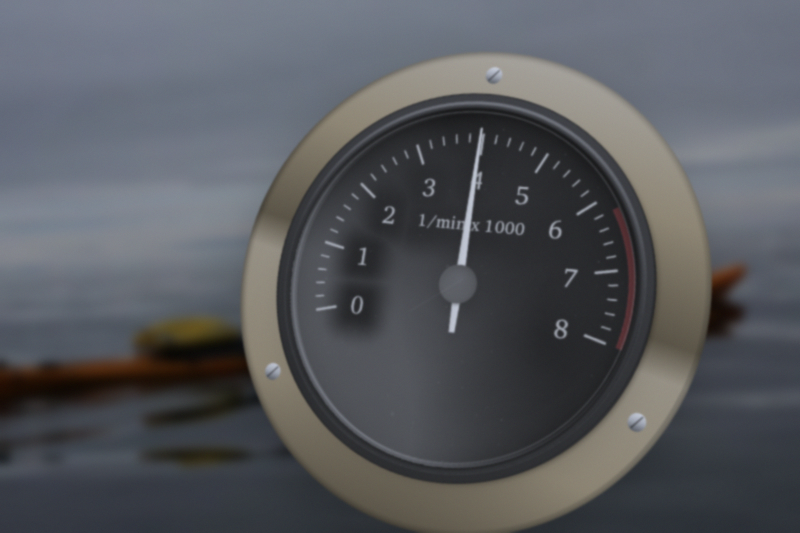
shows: 4000 rpm
